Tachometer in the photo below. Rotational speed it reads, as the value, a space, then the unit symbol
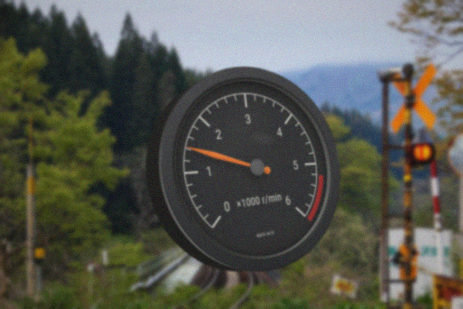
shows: 1400 rpm
